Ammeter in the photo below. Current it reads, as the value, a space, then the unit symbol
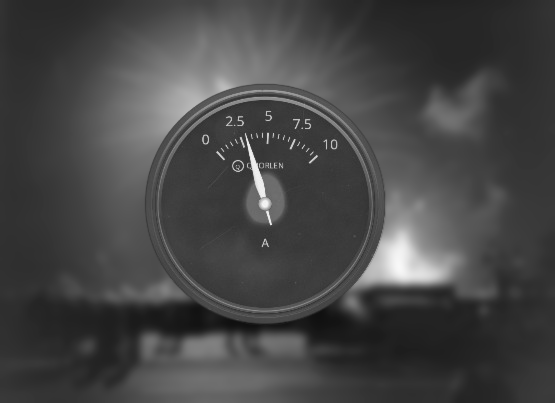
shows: 3 A
